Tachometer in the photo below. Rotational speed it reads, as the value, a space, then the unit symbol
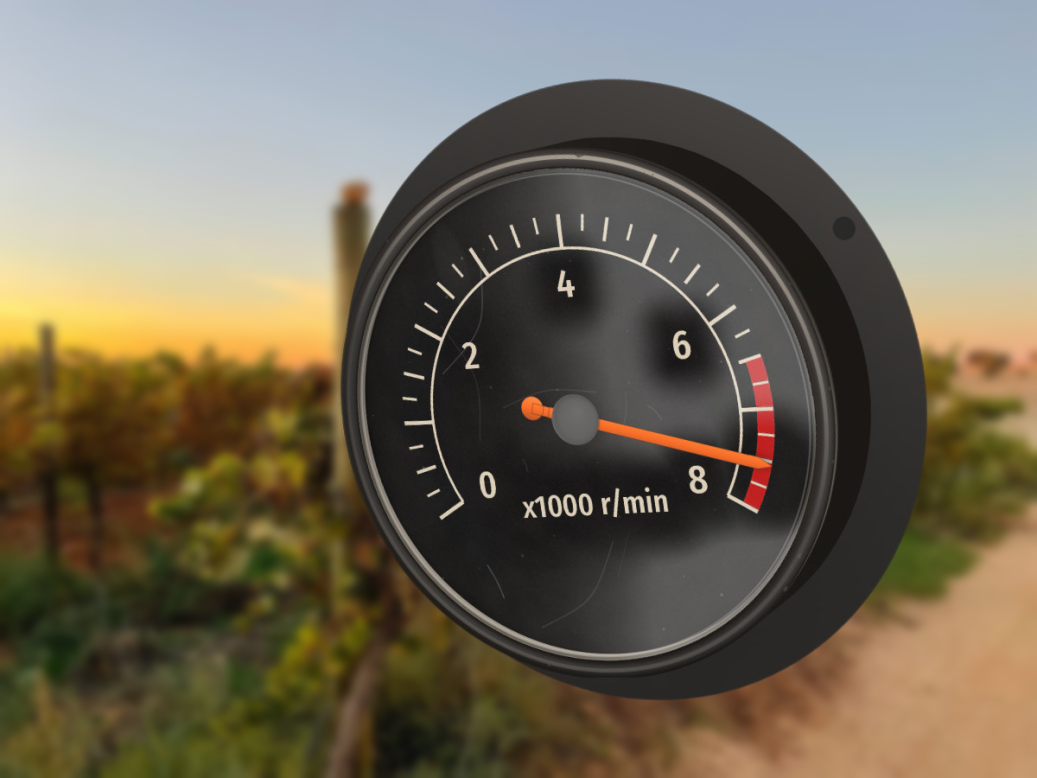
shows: 7500 rpm
